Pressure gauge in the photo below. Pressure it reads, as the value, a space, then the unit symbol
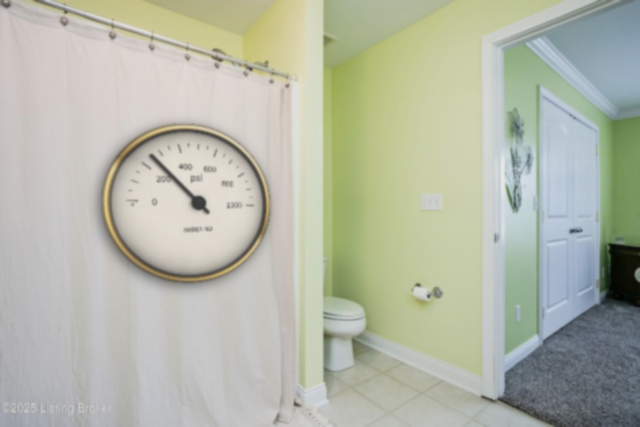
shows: 250 psi
